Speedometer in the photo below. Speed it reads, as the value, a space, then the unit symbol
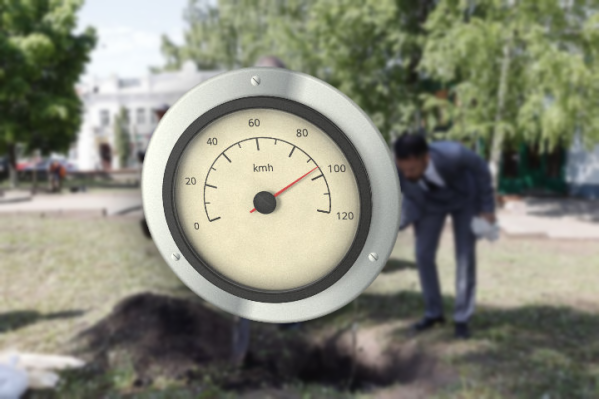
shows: 95 km/h
